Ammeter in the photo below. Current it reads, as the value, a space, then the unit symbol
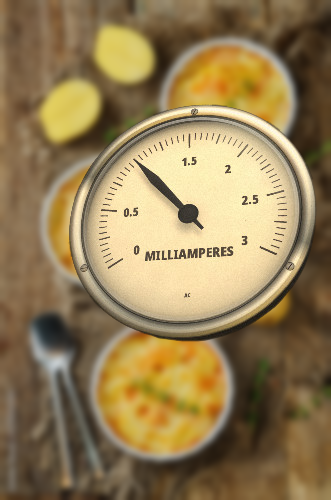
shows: 1 mA
